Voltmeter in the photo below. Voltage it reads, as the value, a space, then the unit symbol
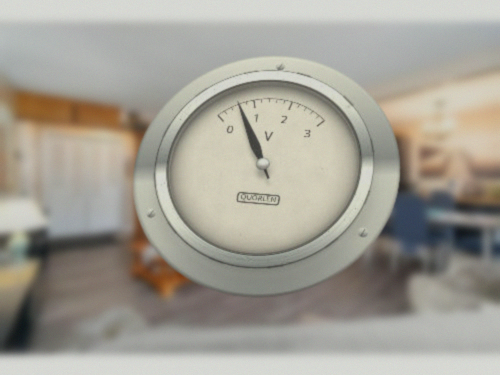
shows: 0.6 V
